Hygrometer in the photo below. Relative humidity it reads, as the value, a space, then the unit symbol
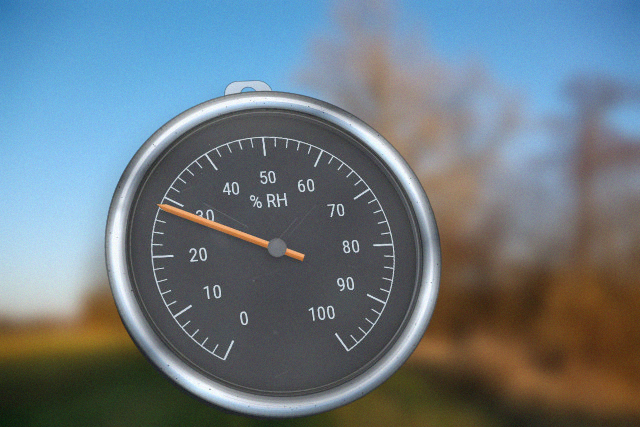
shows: 28 %
